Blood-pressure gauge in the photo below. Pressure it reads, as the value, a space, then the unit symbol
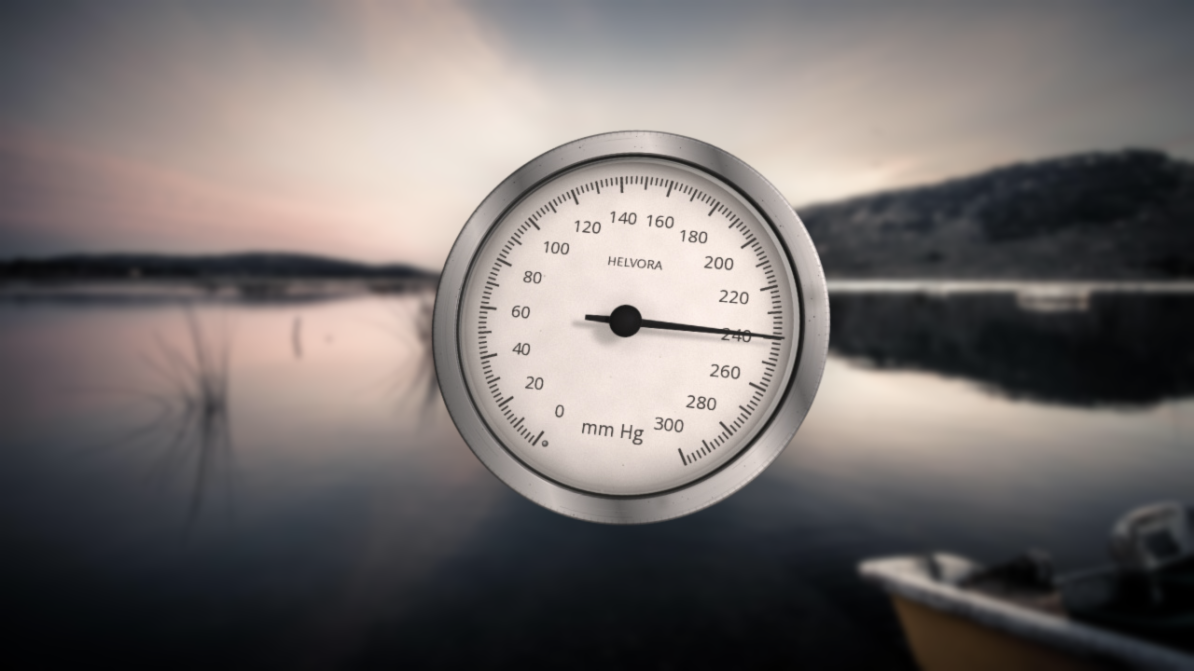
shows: 240 mmHg
